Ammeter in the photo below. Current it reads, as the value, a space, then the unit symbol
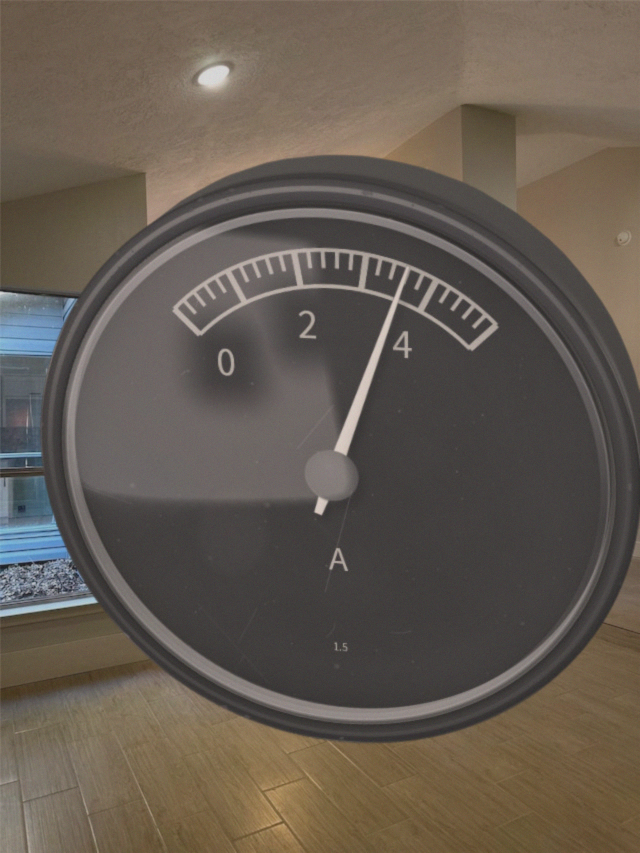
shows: 3.6 A
